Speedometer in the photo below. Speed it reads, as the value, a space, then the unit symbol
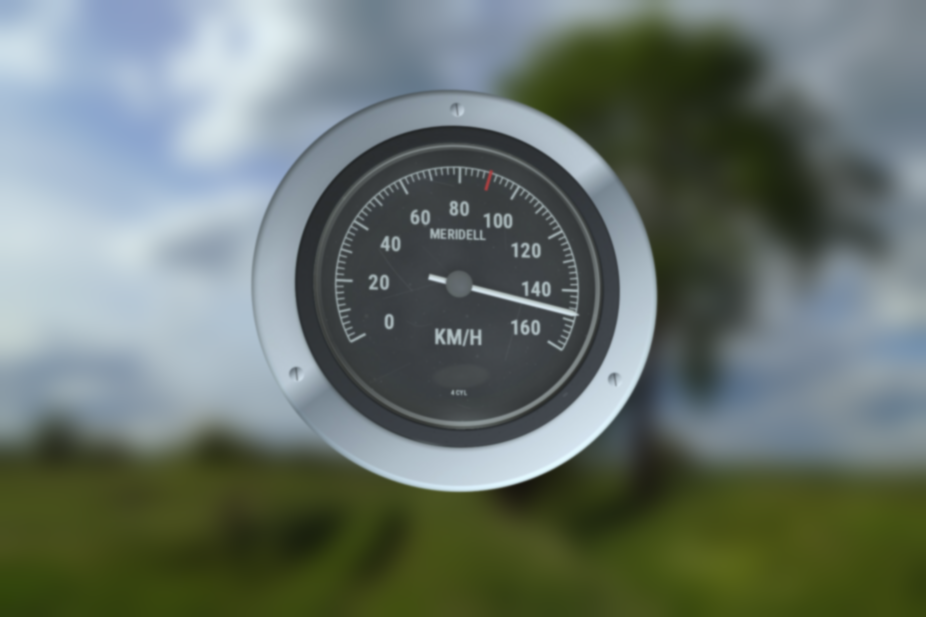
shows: 148 km/h
